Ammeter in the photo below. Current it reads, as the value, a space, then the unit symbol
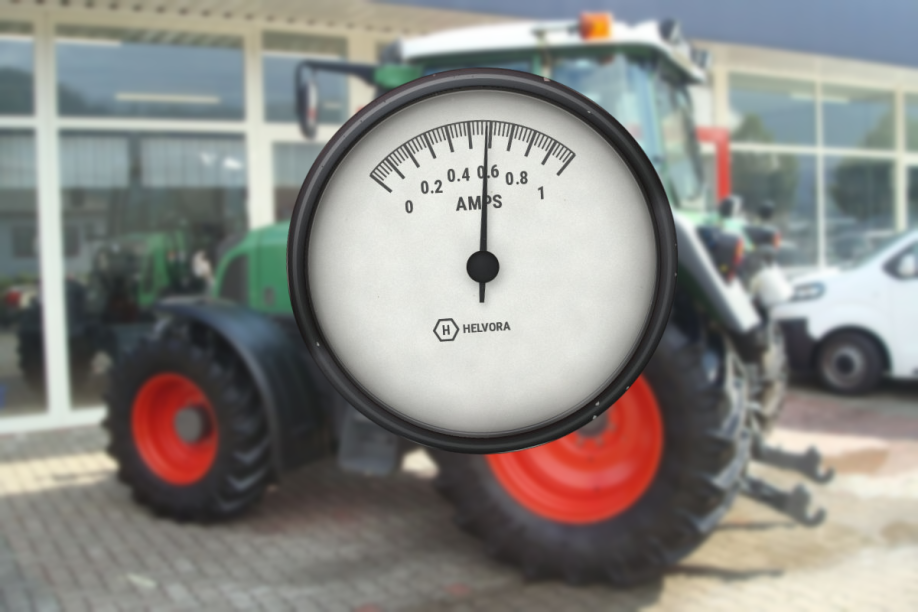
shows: 0.58 A
